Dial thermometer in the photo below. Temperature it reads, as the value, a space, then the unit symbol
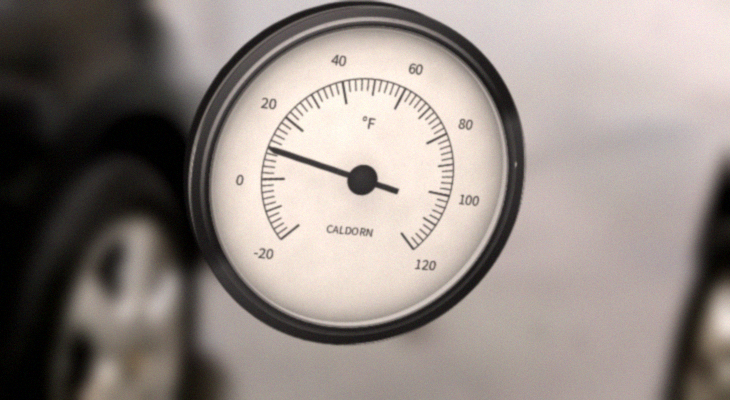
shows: 10 °F
